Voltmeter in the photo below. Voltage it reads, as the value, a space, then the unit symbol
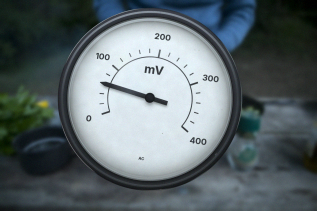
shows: 60 mV
